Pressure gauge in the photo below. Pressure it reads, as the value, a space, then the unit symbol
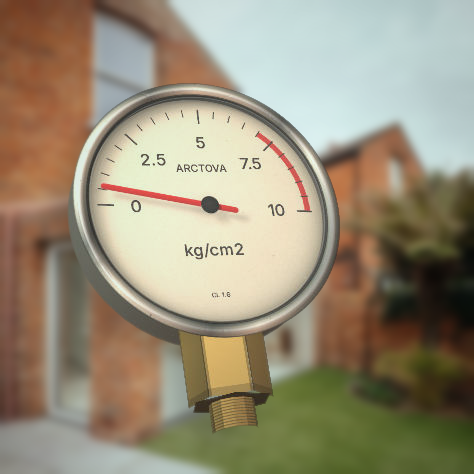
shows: 0.5 kg/cm²
